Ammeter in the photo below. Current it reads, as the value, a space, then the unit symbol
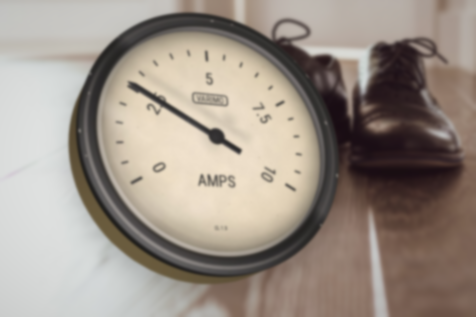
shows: 2.5 A
